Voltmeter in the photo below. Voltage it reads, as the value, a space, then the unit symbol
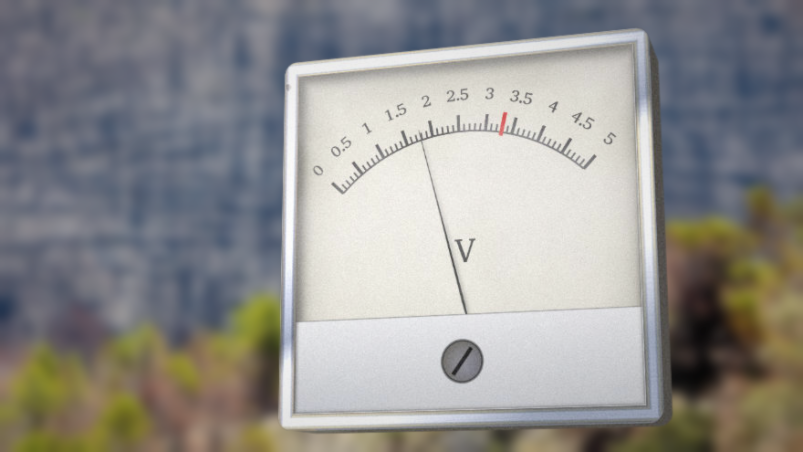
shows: 1.8 V
